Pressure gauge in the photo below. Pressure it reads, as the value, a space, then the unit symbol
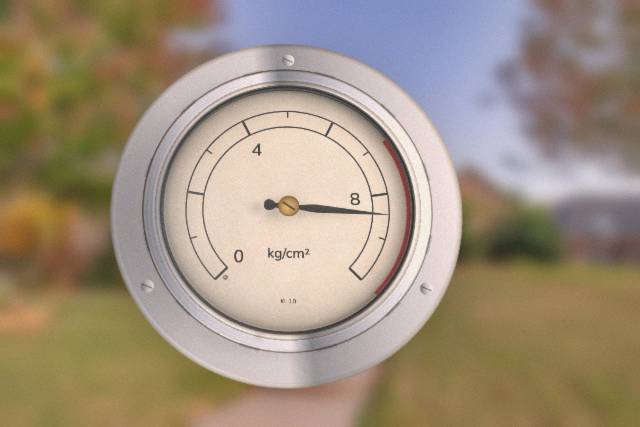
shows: 8.5 kg/cm²
